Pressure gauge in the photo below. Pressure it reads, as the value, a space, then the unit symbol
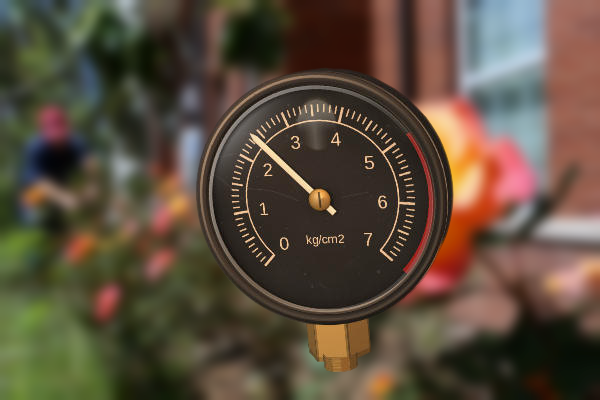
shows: 2.4 kg/cm²
